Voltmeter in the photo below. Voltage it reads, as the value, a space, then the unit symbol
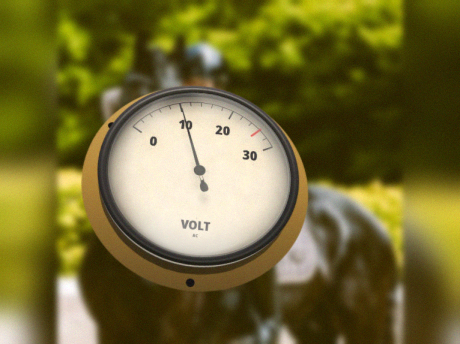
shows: 10 V
